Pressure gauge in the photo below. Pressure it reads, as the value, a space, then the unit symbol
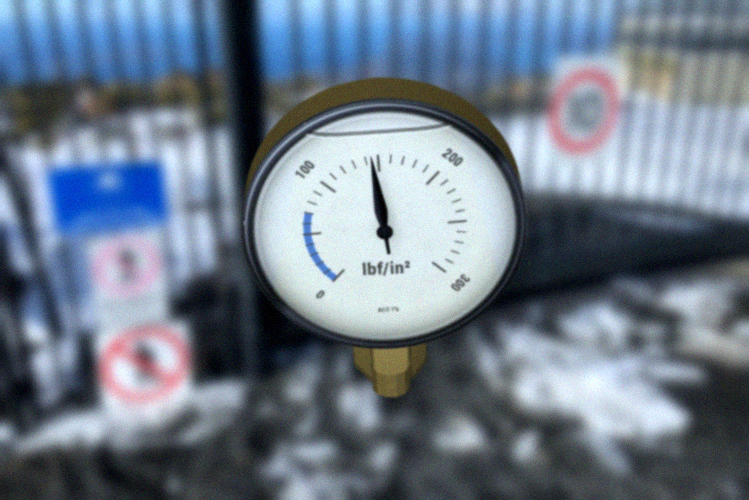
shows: 145 psi
